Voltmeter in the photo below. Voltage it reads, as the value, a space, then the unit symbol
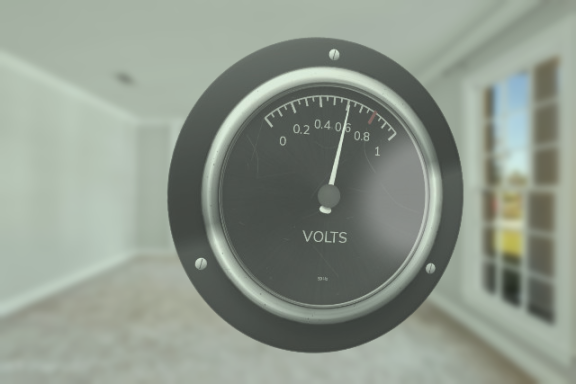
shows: 0.6 V
